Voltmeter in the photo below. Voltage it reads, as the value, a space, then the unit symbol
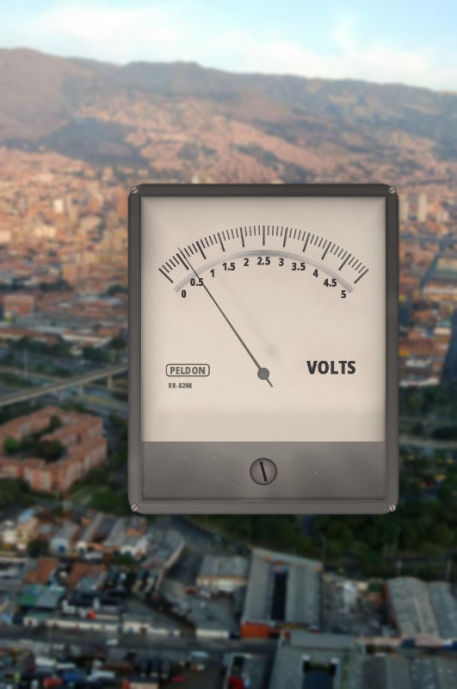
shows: 0.6 V
